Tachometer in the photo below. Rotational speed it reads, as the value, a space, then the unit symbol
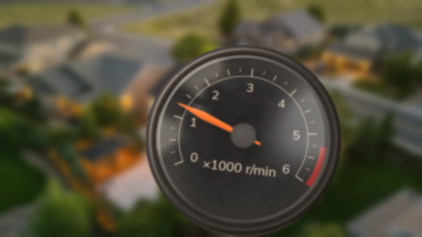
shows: 1250 rpm
